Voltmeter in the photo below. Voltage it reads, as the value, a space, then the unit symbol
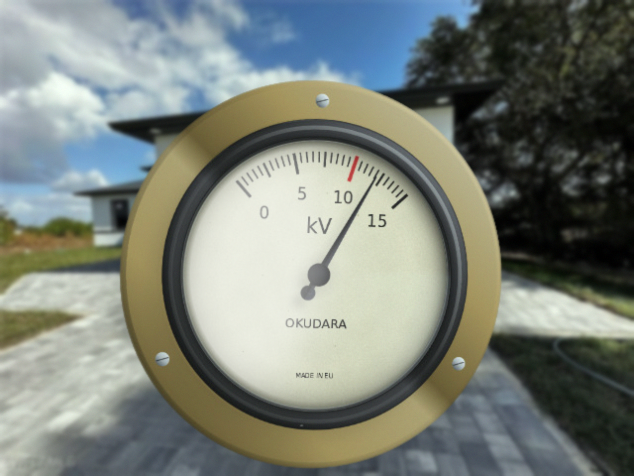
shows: 12 kV
